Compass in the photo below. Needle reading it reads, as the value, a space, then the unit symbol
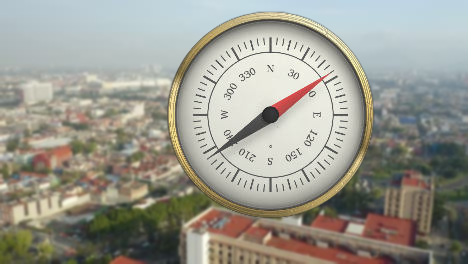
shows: 55 °
